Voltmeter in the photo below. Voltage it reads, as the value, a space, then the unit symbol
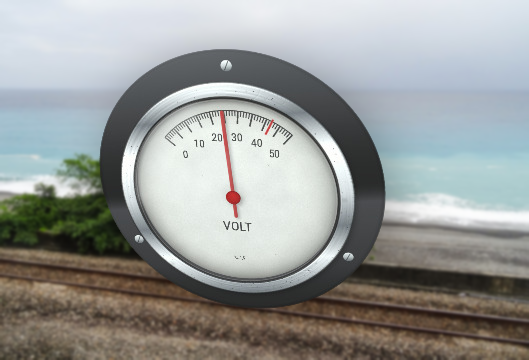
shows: 25 V
